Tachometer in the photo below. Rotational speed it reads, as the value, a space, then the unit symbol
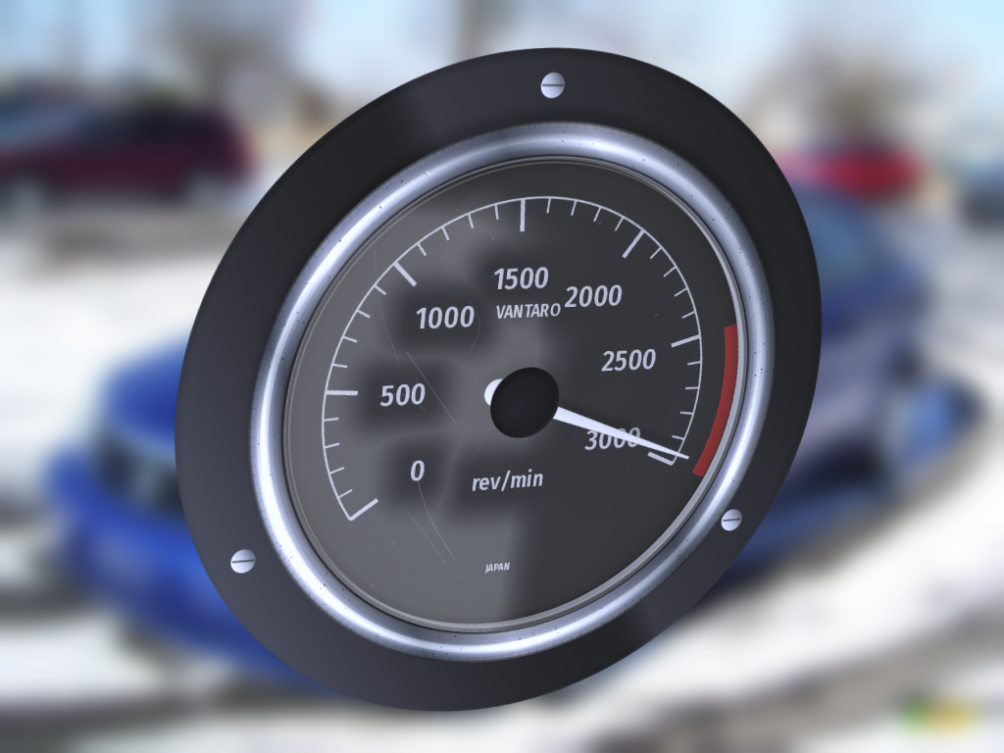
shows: 2950 rpm
